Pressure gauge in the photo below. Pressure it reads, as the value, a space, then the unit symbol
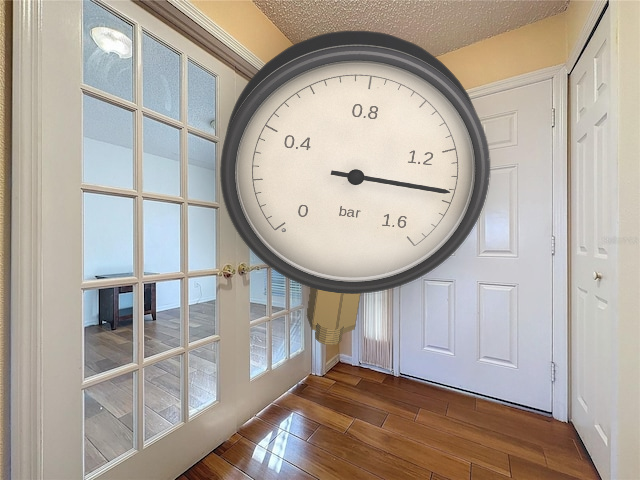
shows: 1.35 bar
